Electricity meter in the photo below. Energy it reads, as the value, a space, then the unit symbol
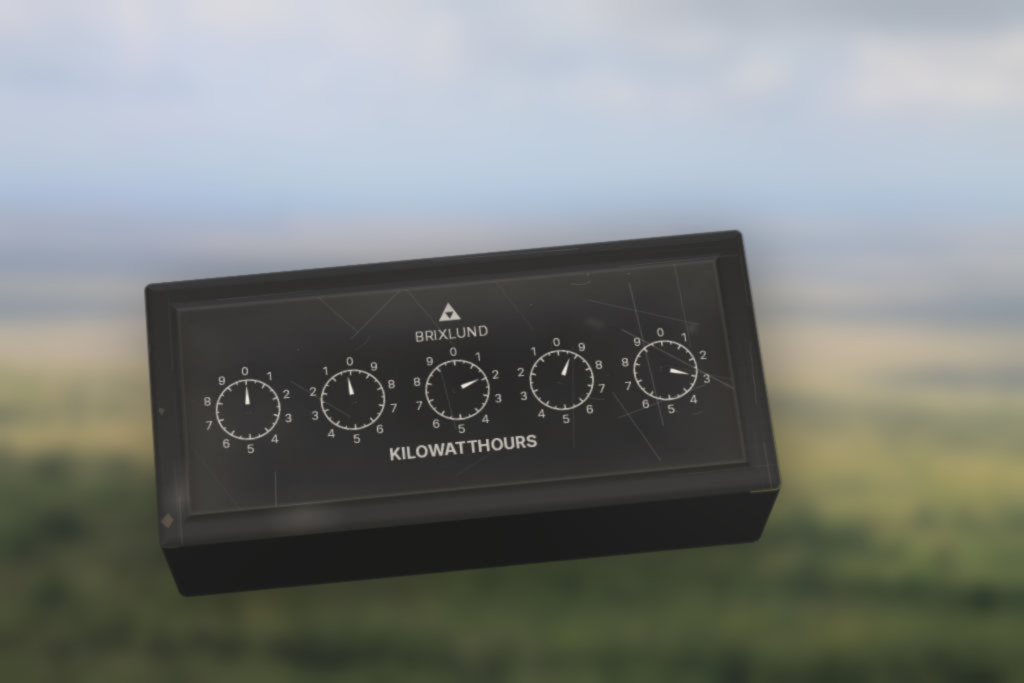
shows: 193 kWh
